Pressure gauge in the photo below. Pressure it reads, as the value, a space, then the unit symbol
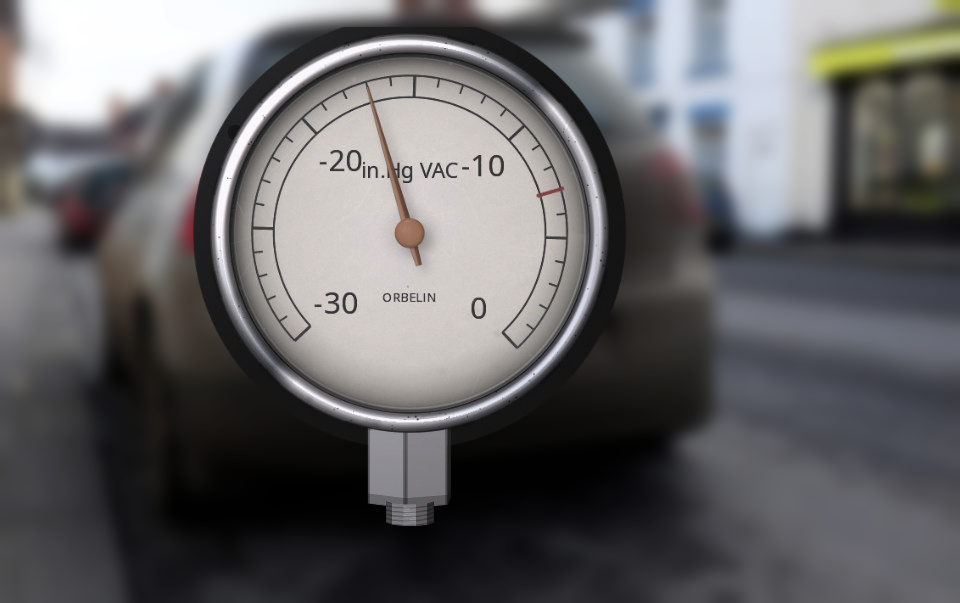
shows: -17 inHg
